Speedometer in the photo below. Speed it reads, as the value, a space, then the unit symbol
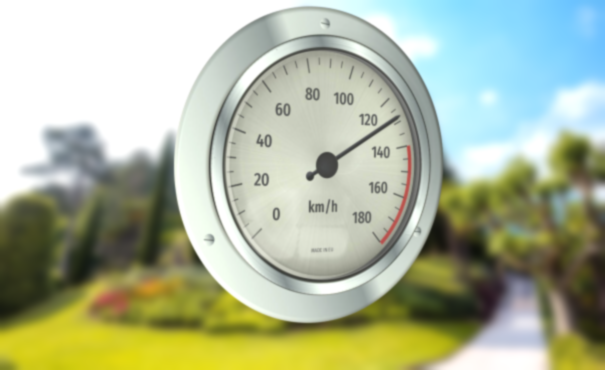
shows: 127.5 km/h
